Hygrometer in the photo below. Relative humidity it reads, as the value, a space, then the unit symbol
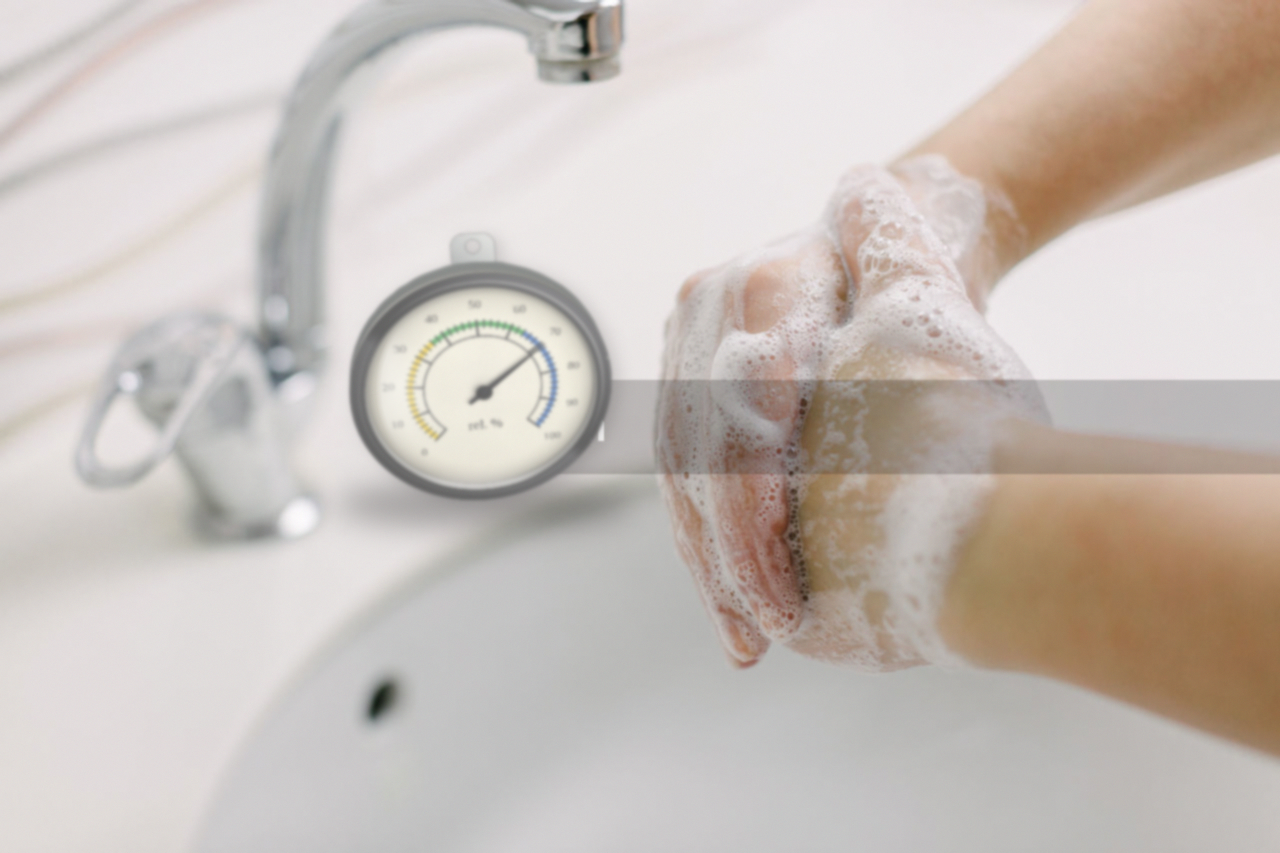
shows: 70 %
